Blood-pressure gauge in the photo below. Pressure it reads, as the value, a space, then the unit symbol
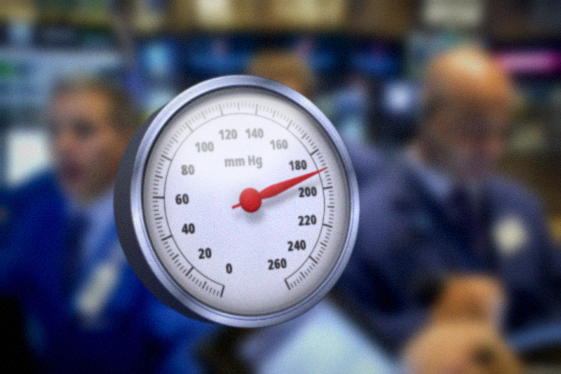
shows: 190 mmHg
